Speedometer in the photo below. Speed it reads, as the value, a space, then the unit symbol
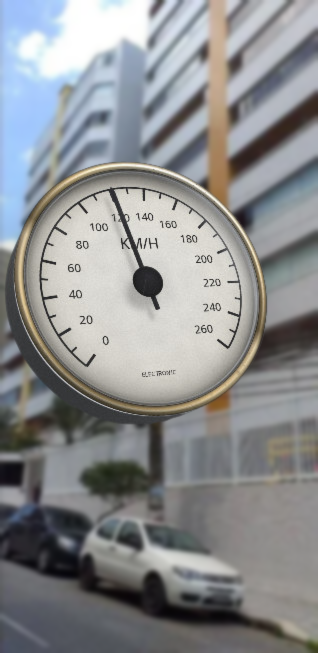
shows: 120 km/h
